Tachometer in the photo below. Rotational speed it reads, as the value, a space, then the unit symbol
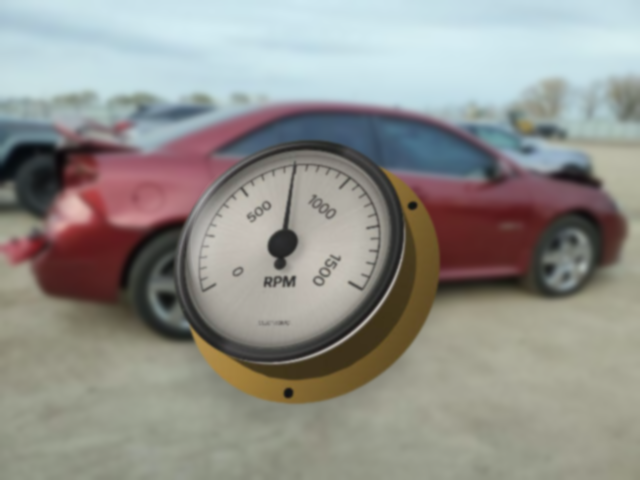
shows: 750 rpm
